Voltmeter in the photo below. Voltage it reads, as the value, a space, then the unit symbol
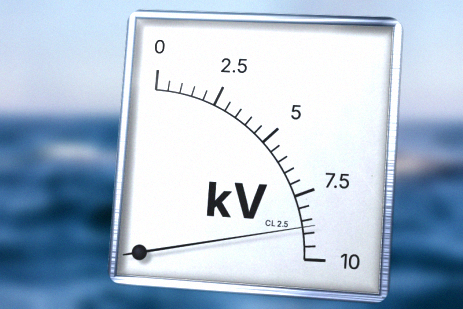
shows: 8.75 kV
